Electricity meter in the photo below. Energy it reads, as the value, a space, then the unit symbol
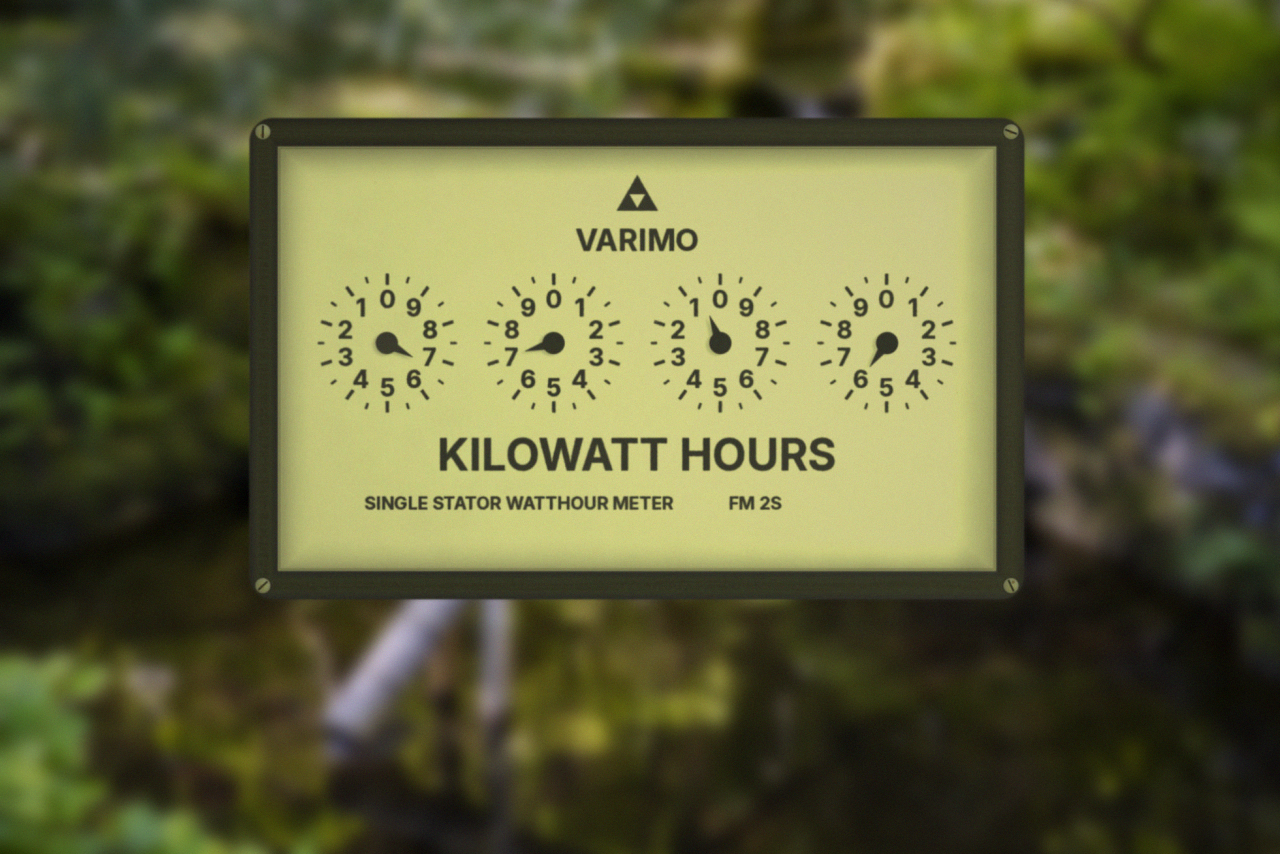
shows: 6706 kWh
